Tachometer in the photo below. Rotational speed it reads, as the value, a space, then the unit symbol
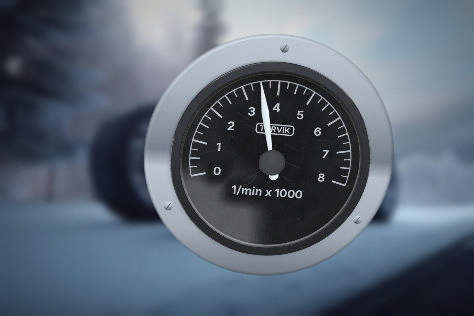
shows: 3500 rpm
